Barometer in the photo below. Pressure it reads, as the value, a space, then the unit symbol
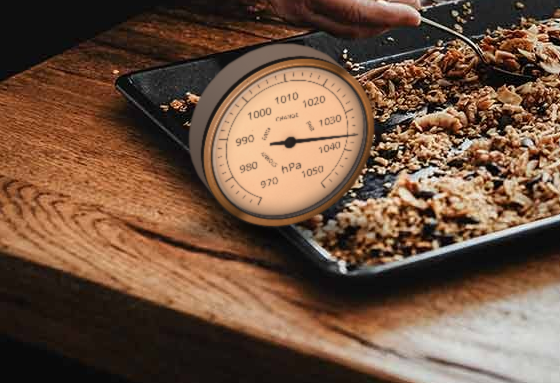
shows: 1036 hPa
